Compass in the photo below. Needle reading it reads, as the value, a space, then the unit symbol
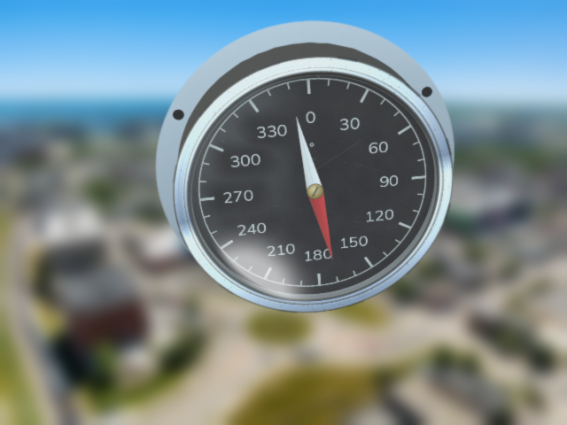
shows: 170 °
